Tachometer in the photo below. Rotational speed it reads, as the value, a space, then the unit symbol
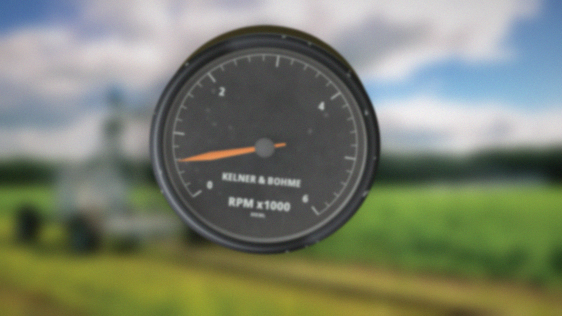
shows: 600 rpm
